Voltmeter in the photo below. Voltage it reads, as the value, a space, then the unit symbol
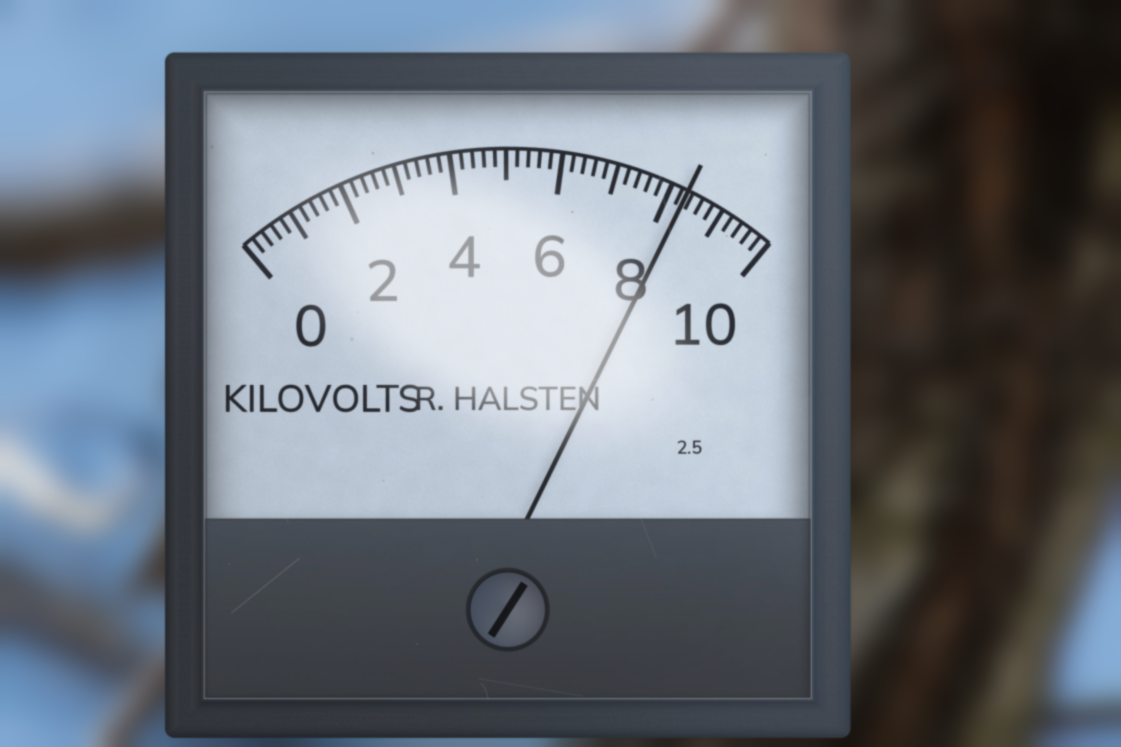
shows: 8.3 kV
